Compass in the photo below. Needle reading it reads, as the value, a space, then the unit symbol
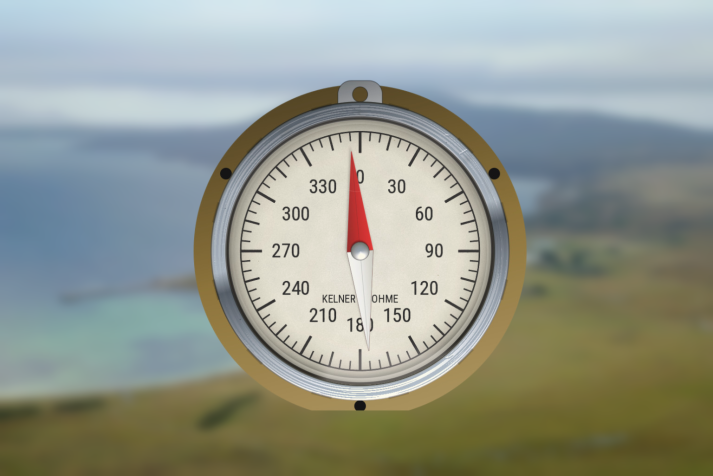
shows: 355 °
